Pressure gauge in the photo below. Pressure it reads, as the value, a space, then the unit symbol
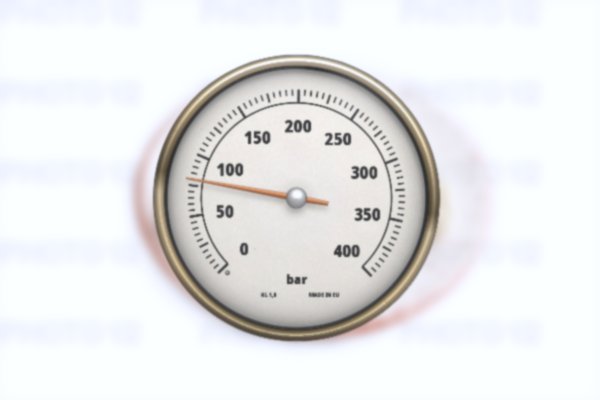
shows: 80 bar
